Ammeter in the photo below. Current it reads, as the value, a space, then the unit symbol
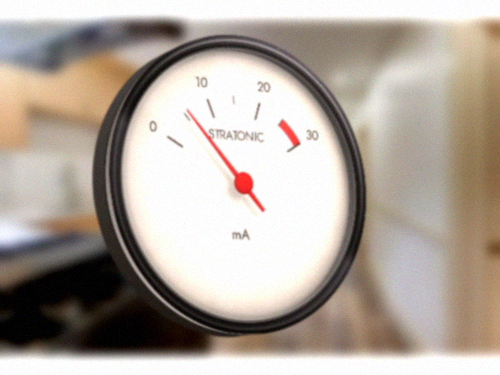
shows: 5 mA
